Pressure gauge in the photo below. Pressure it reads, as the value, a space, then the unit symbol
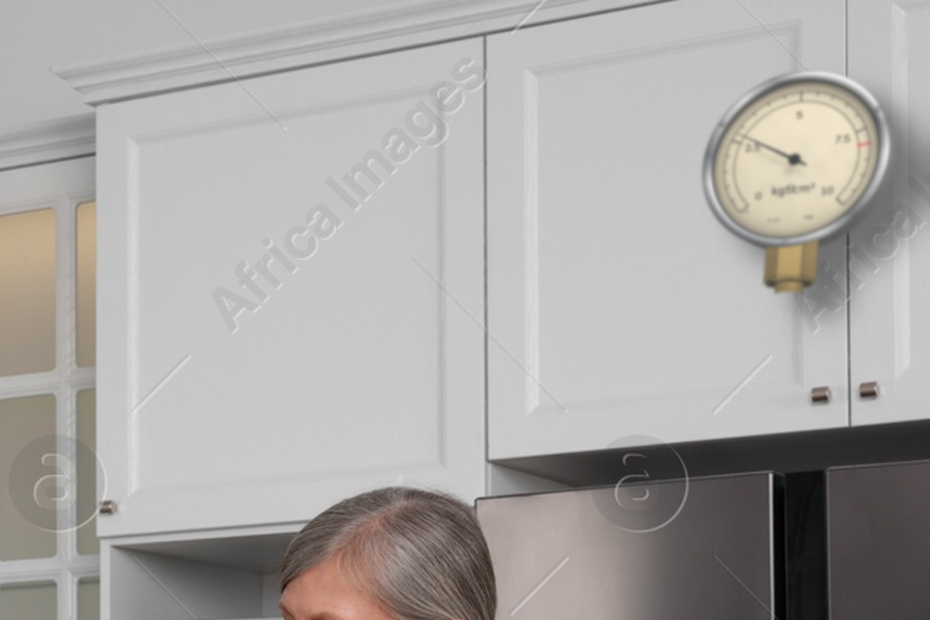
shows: 2.75 kg/cm²
